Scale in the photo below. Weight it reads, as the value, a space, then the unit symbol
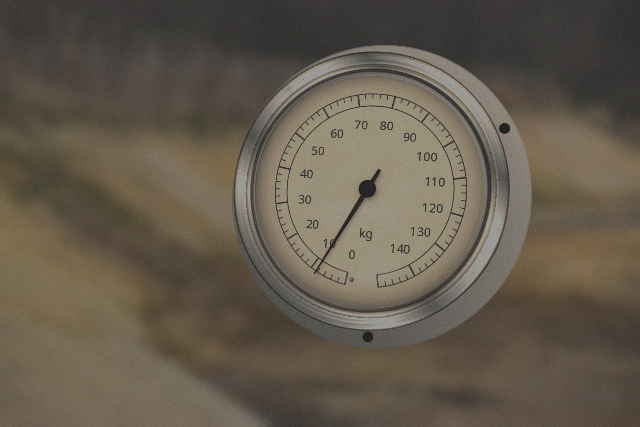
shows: 8 kg
